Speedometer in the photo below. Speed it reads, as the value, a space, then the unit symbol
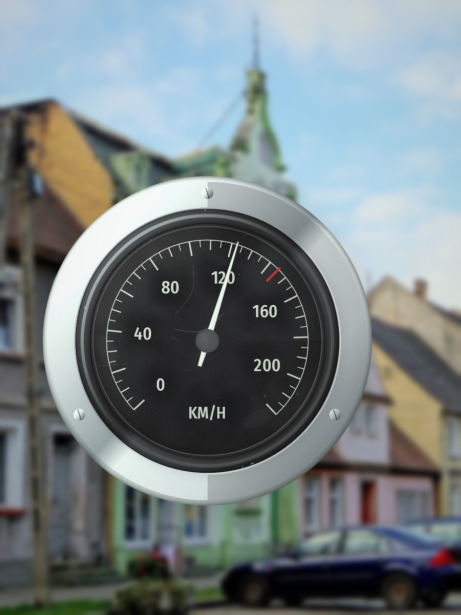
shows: 122.5 km/h
